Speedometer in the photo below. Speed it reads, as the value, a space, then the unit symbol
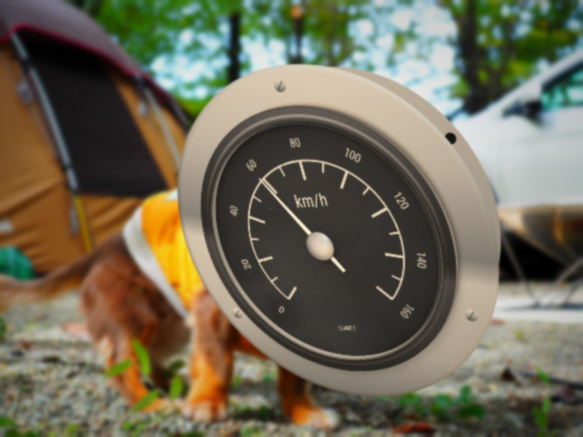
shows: 60 km/h
